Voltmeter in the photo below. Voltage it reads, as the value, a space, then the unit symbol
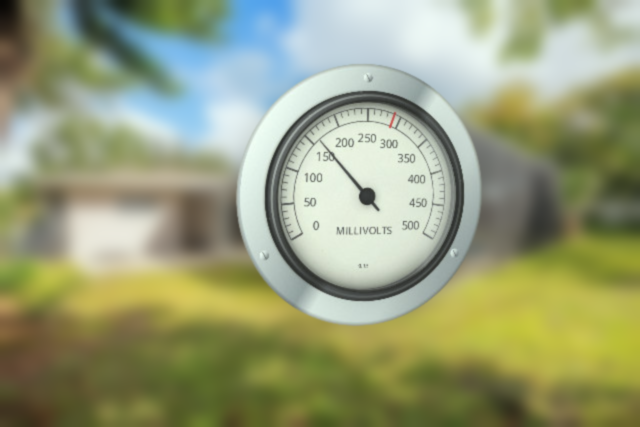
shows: 160 mV
